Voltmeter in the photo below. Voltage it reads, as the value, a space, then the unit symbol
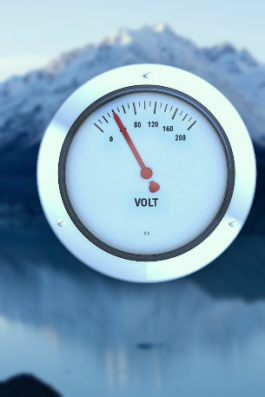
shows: 40 V
